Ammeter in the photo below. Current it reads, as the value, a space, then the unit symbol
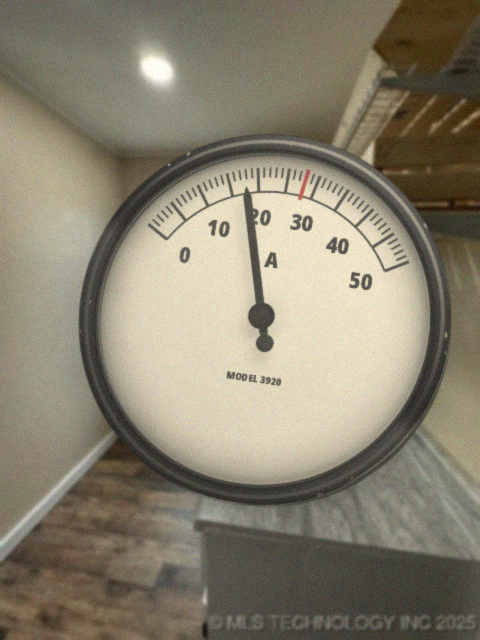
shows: 18 A
